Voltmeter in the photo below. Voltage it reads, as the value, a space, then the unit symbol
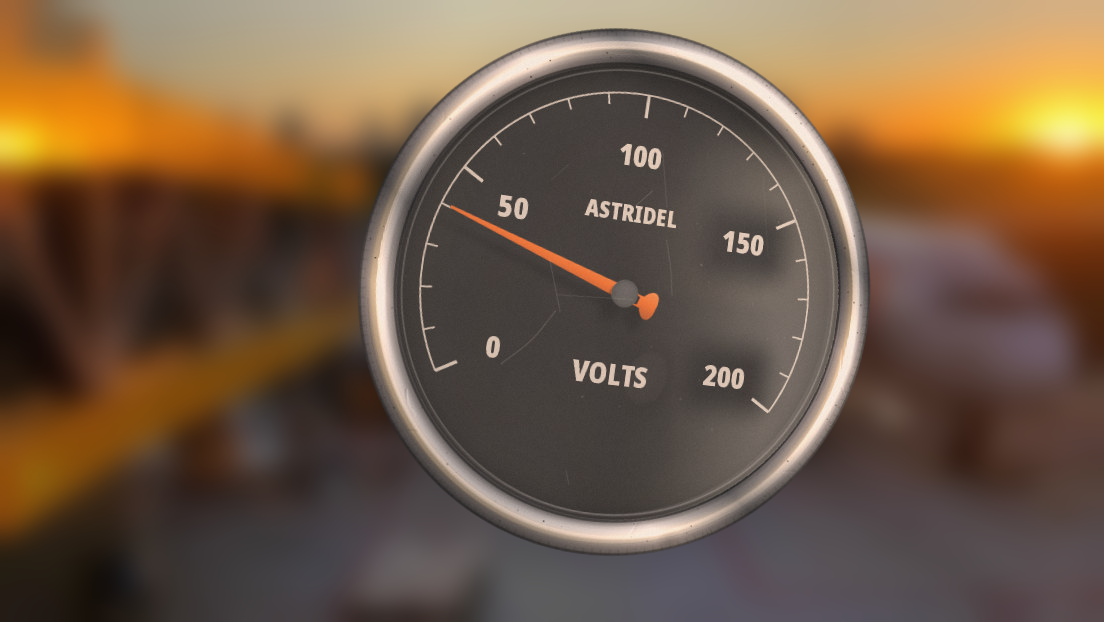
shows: 40 V
